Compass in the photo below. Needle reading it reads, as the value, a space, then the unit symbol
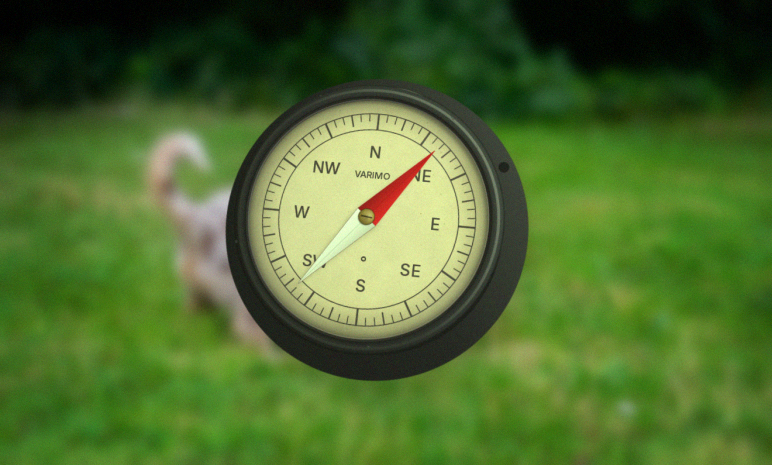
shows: 40 °
